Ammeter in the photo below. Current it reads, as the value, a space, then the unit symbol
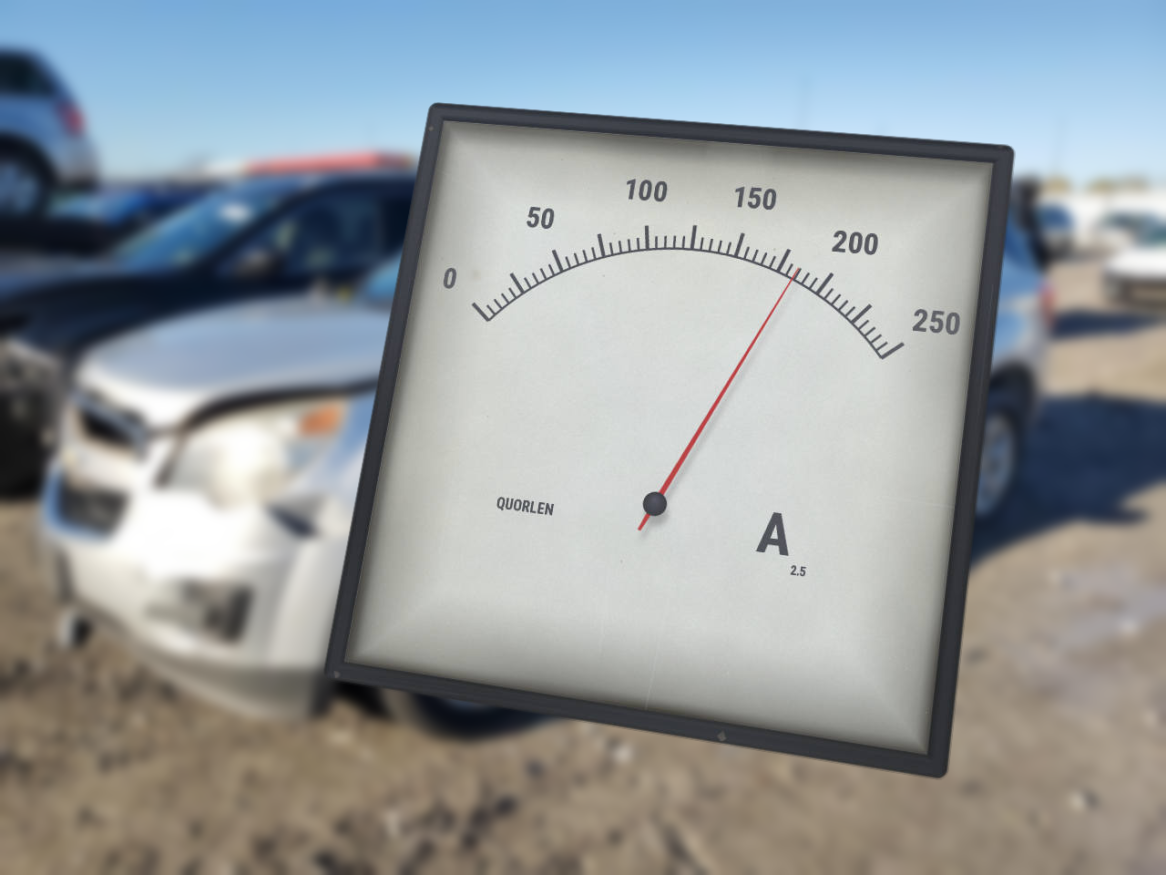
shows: 185 A
